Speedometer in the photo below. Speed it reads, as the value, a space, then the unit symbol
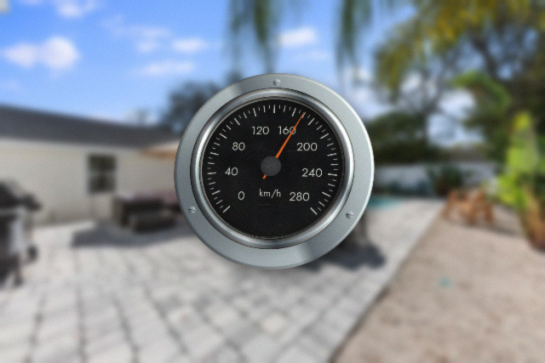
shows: 170 km/h
